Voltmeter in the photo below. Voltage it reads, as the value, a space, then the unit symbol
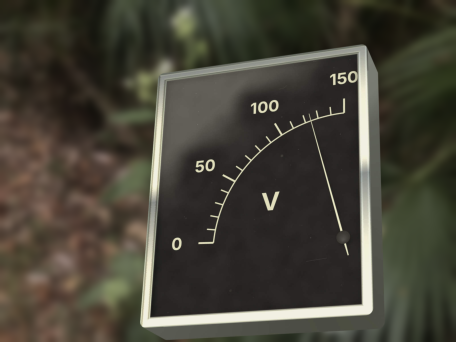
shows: 125 V
